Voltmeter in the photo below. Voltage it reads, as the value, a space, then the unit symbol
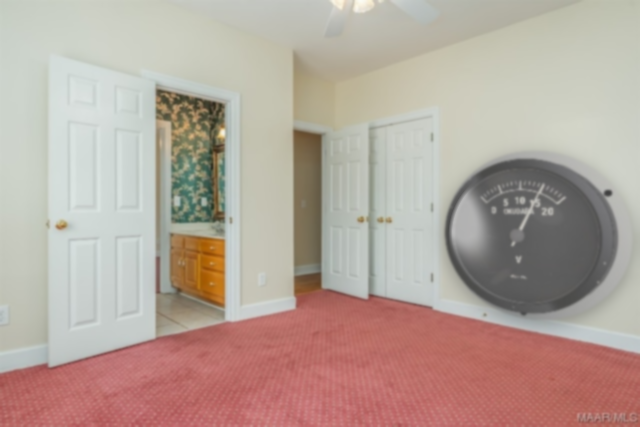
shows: 15 V
